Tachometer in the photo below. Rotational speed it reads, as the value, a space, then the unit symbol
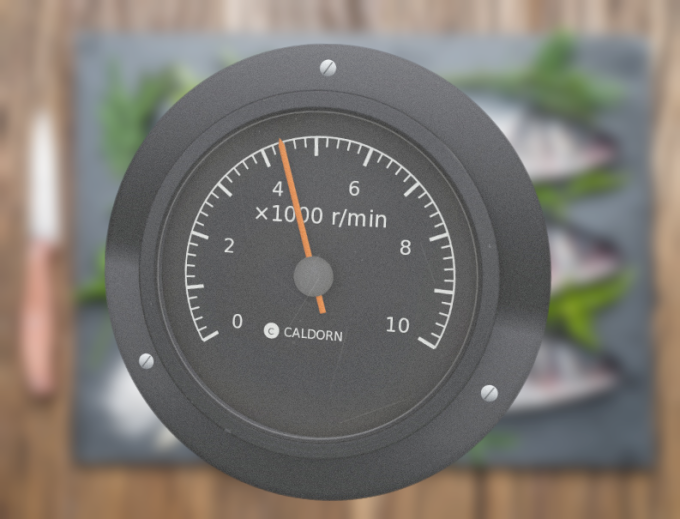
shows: 4400 rpm
